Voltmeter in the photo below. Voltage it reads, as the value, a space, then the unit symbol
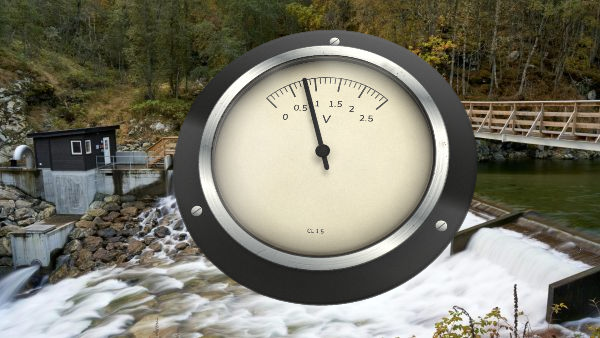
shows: 0.8 V
